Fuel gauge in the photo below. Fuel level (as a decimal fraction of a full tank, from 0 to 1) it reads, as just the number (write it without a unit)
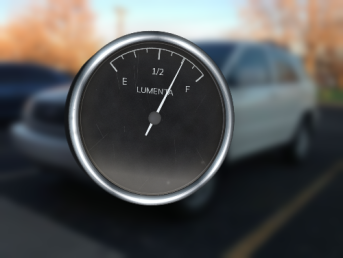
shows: 0.75
